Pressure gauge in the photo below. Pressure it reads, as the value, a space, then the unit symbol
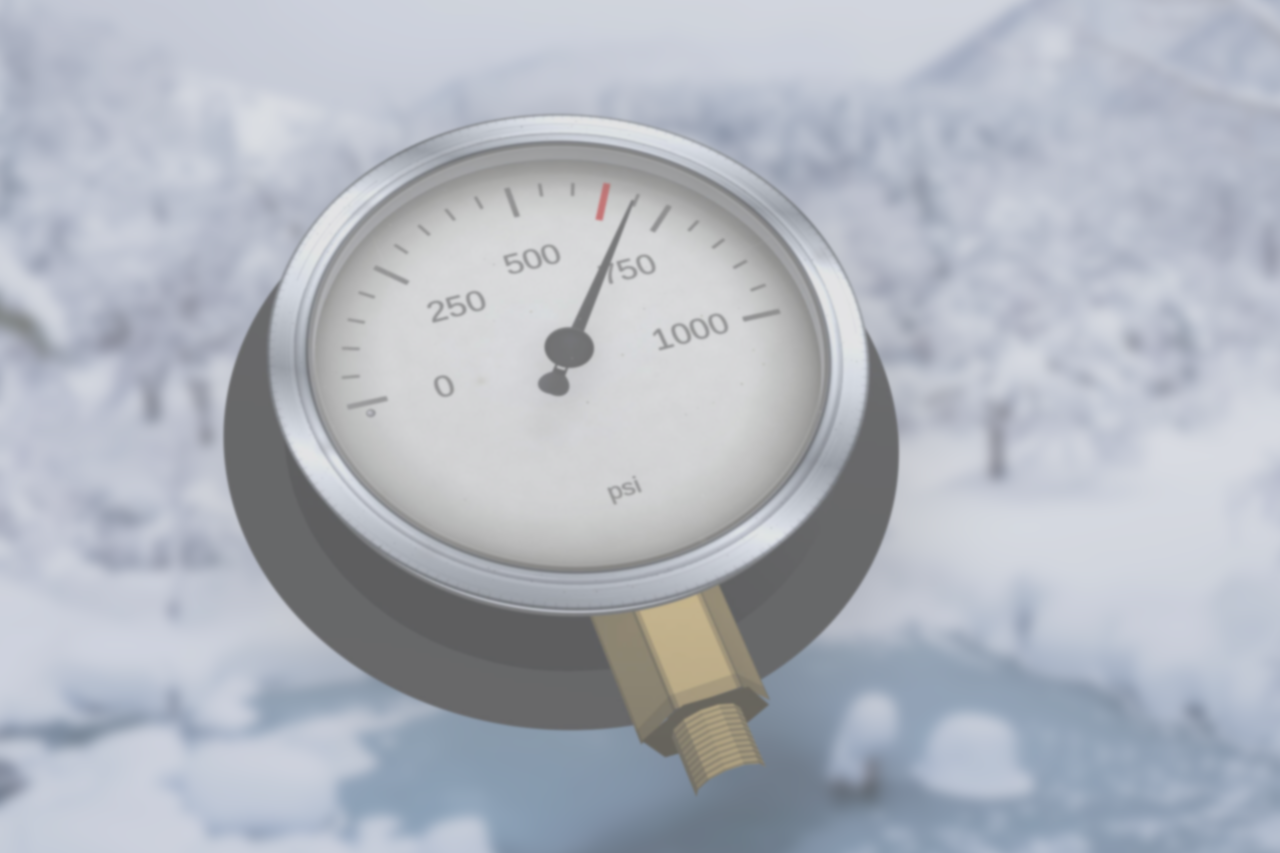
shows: 700 psi
